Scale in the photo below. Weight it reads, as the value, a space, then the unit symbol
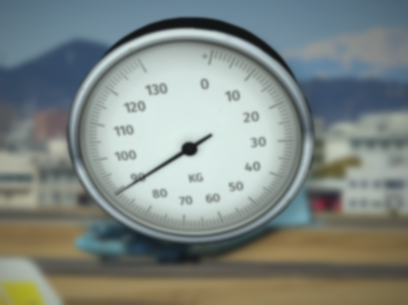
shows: 90 kg
